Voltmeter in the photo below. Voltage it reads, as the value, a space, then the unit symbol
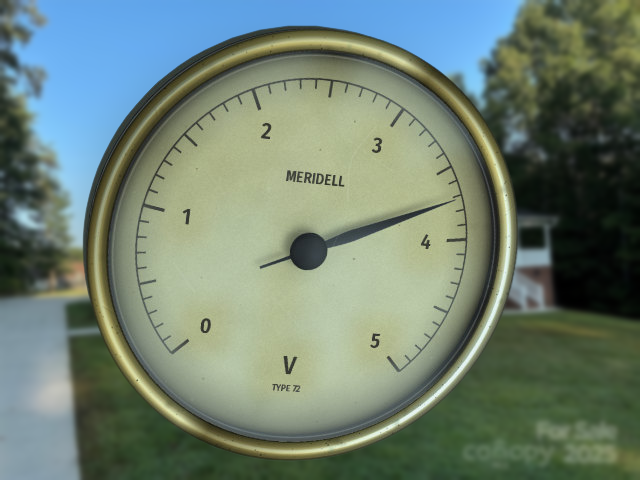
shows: 3.7 V
